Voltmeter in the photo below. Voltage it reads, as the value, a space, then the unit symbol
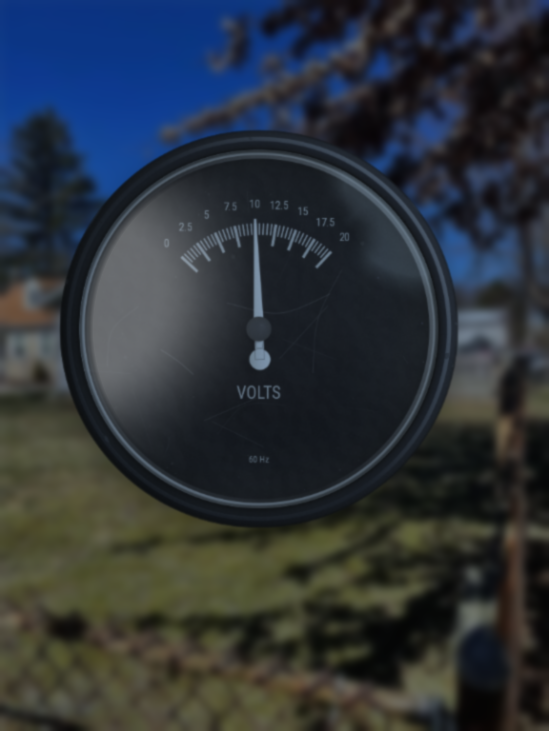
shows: 10 V
